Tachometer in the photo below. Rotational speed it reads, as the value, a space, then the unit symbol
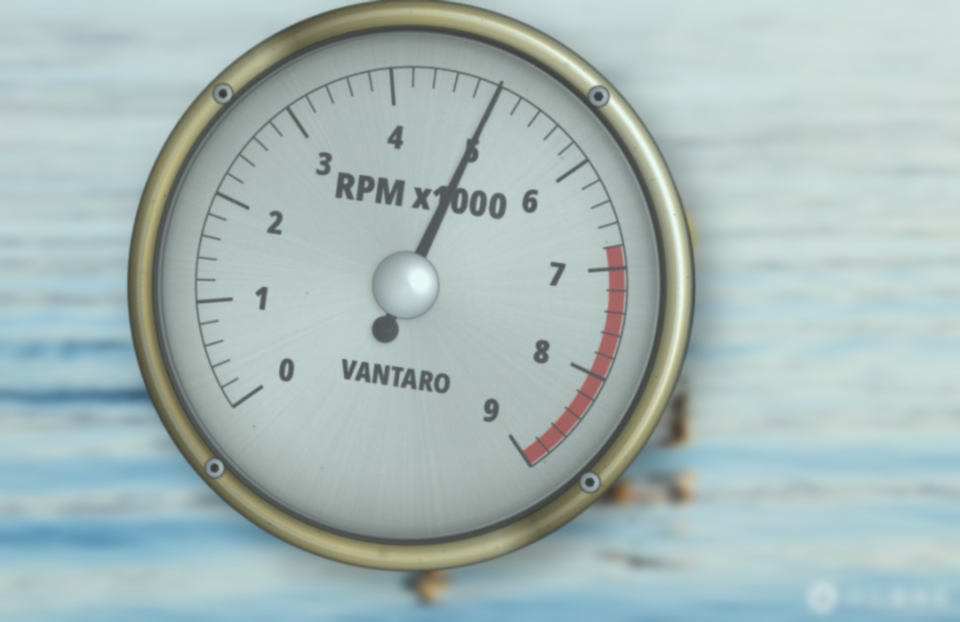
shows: 5000 rpm
